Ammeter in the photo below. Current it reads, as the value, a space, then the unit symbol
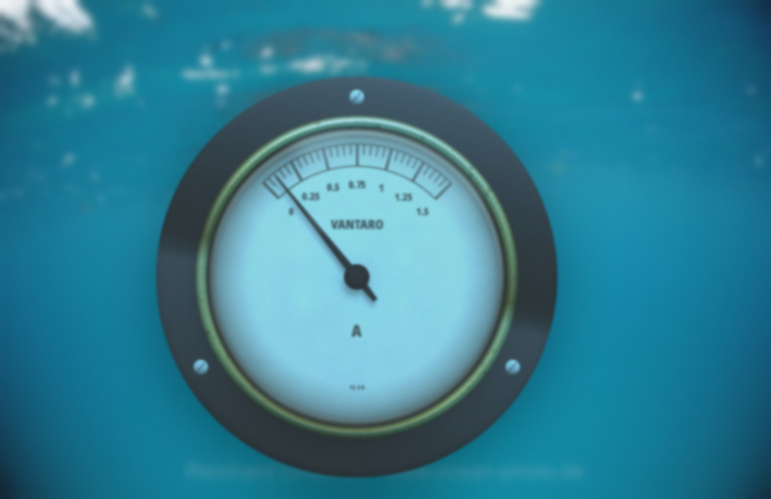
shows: 0.1 A
